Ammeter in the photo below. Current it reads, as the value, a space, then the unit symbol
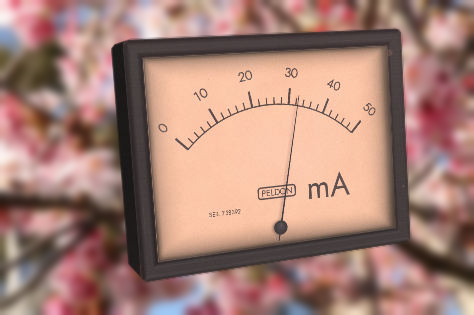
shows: 32 mA
